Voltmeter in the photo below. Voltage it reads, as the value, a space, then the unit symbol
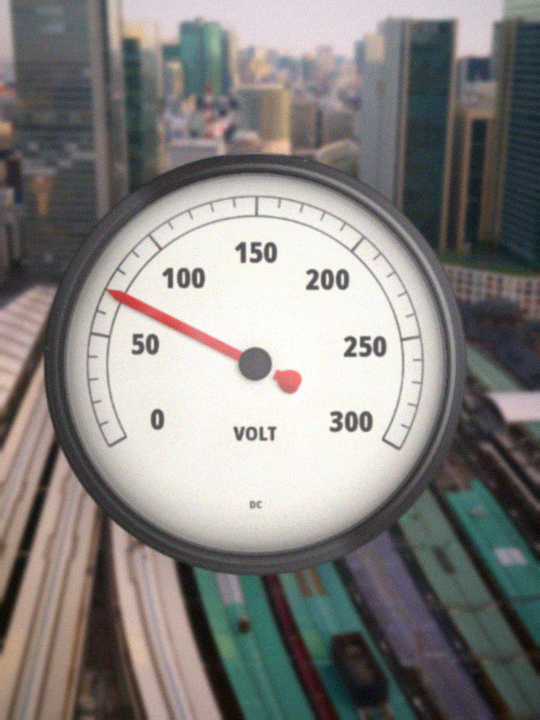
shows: 70 V
